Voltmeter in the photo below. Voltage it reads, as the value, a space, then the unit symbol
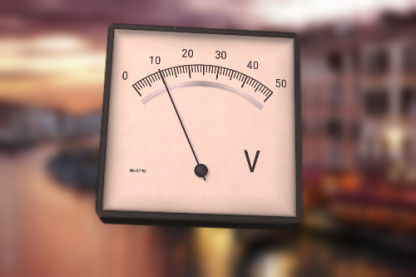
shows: 10 V
